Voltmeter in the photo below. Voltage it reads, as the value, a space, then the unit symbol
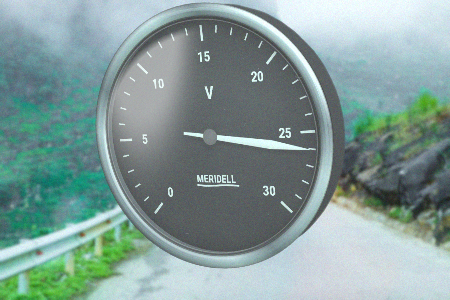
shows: 26 V
